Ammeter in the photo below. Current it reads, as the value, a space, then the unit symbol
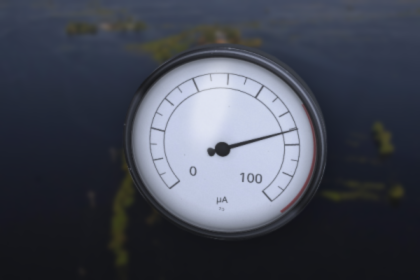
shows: 75 µA
